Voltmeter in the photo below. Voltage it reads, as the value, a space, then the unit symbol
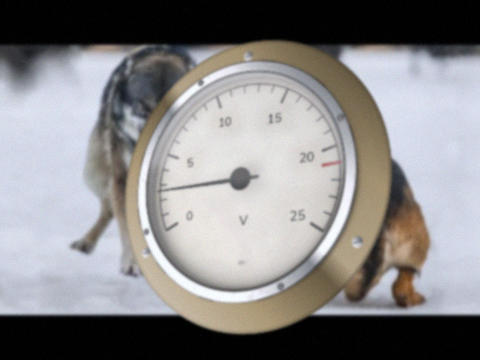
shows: 2.5 V
